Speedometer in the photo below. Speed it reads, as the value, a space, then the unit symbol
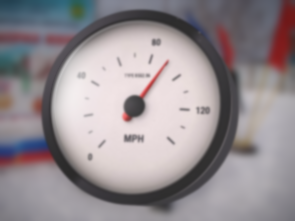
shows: 90 mph
